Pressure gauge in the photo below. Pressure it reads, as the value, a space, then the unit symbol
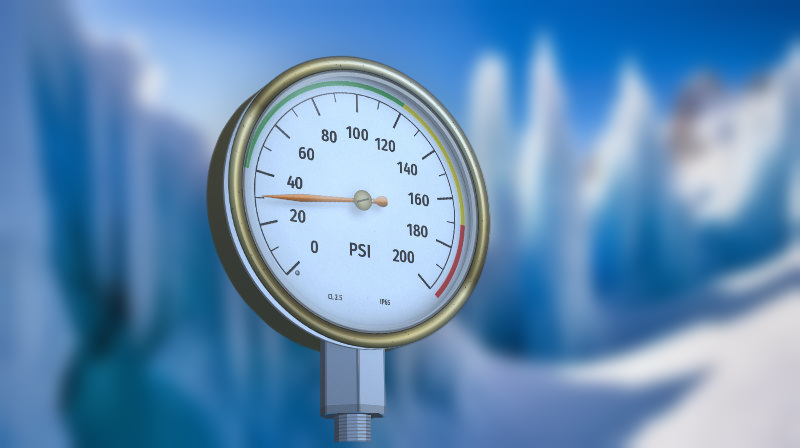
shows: 30 psi
